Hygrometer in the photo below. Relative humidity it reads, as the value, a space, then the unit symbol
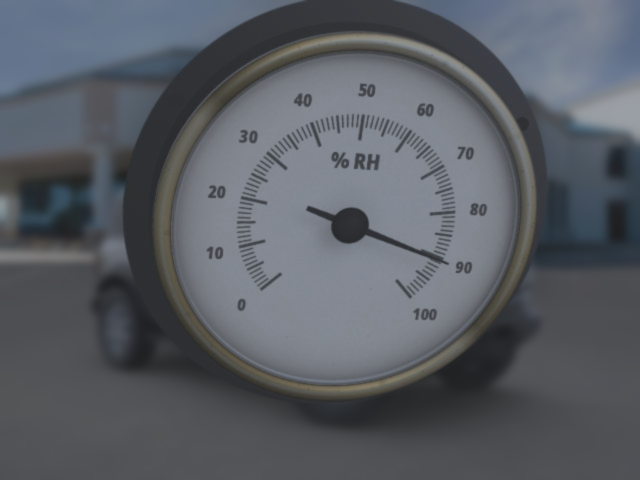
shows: 90 %
